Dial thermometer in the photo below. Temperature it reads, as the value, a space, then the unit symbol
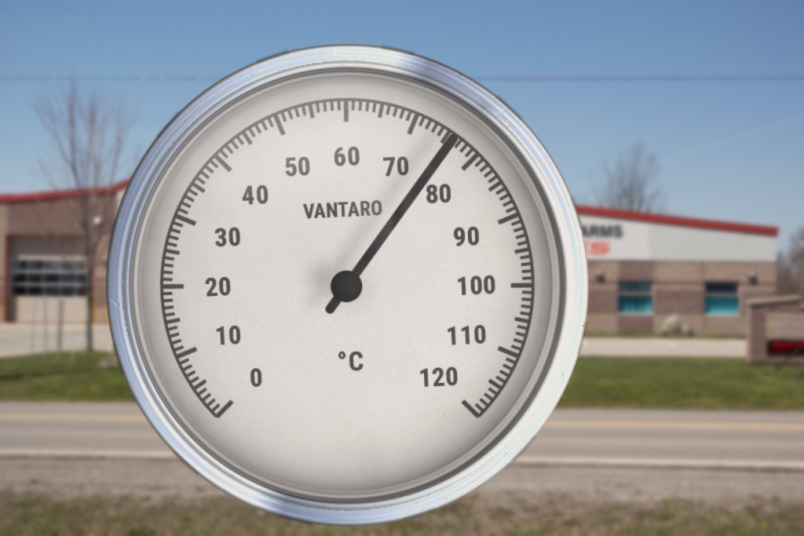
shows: 76 °C
